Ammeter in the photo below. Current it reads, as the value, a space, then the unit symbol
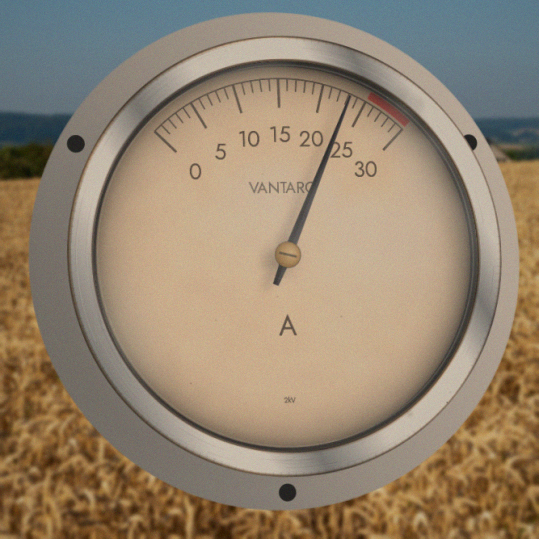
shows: 23 A
